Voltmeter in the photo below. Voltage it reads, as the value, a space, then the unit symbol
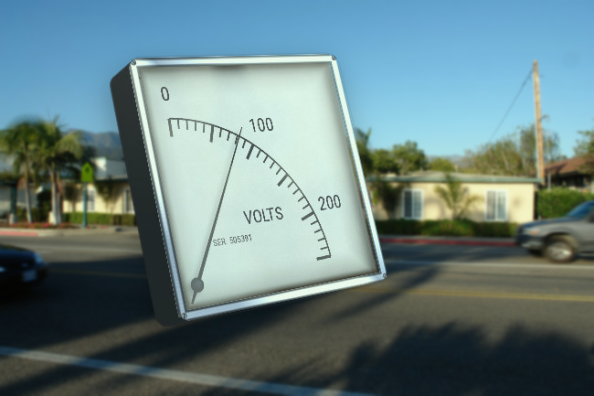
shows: 80 V
